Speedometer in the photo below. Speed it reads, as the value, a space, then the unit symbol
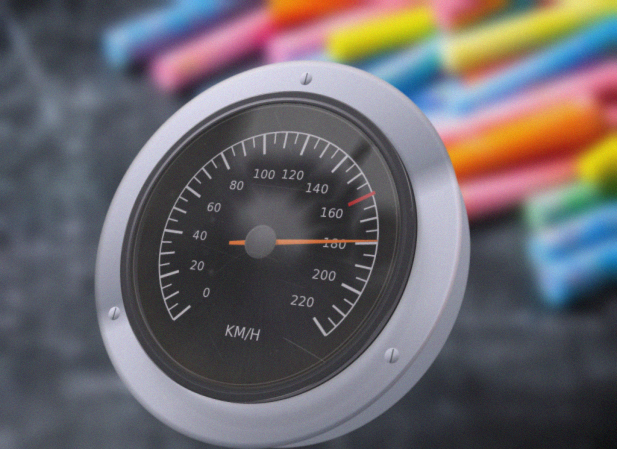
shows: 180 km/h
